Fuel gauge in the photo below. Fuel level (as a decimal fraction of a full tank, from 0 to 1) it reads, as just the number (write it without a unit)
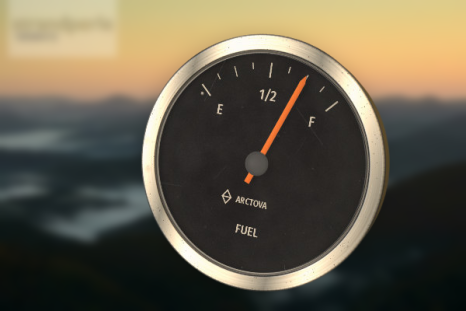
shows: 0.75
